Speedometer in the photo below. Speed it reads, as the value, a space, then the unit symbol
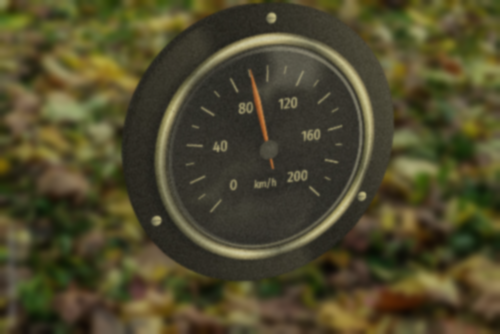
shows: 90 km/h
